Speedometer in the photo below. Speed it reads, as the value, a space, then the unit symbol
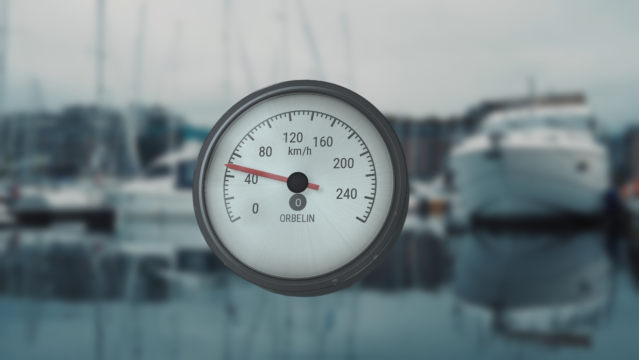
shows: 48 km/h
